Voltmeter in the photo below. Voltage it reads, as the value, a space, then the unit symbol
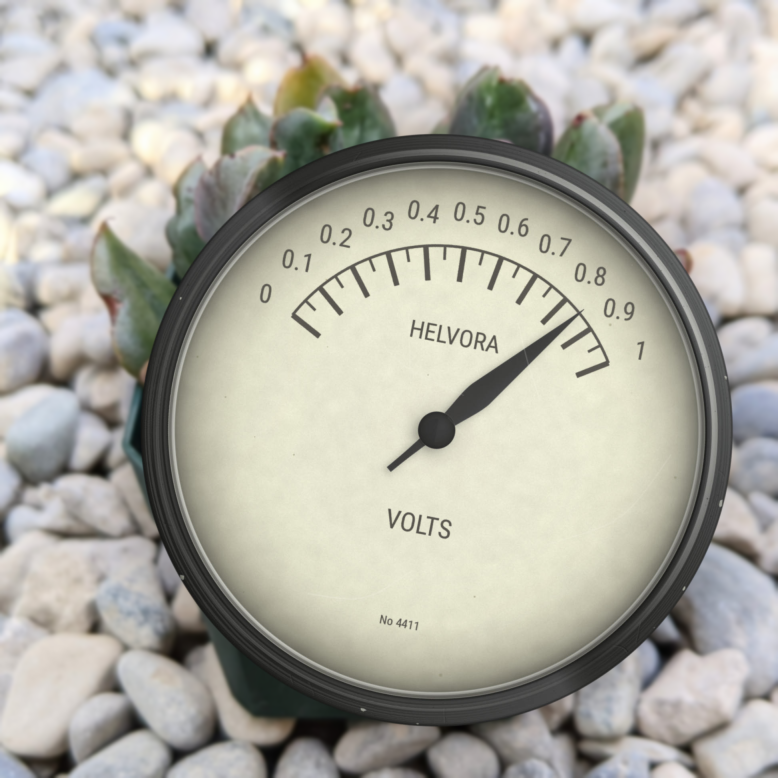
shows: 0.85 V
